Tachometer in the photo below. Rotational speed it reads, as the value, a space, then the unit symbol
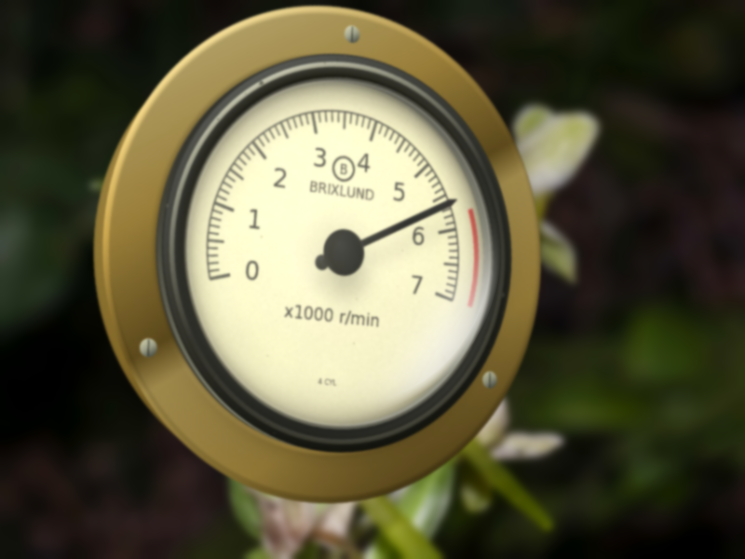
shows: 5600 rpm
